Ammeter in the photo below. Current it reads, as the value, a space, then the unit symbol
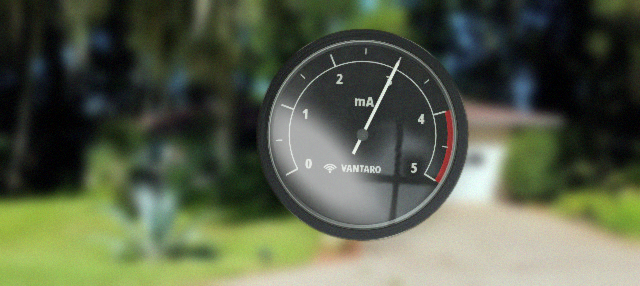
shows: 3 mA
